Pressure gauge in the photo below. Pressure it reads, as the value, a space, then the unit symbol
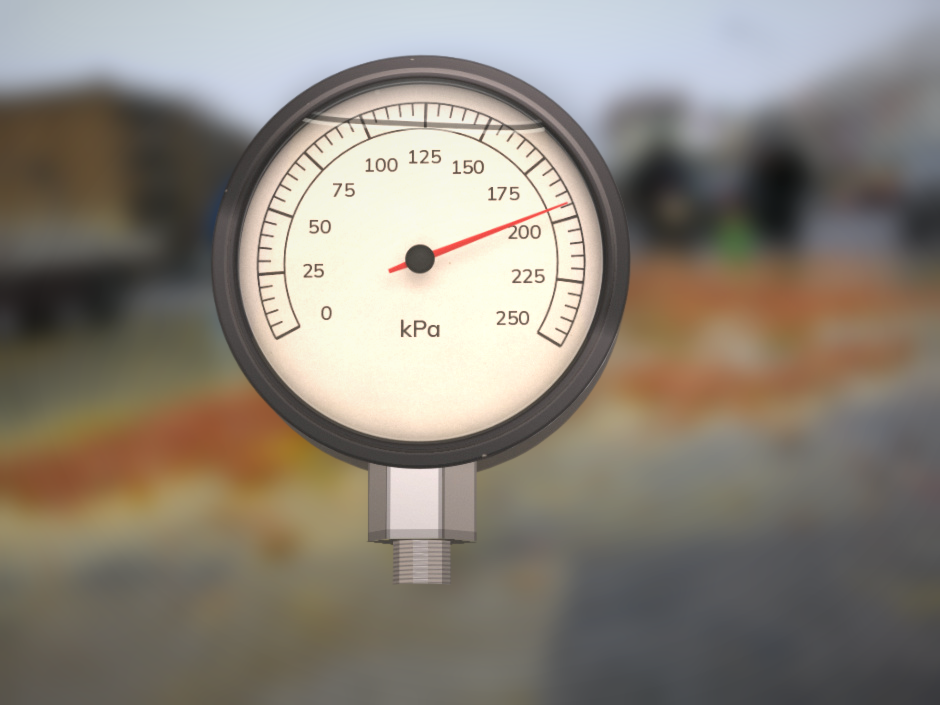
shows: 195 kPa
